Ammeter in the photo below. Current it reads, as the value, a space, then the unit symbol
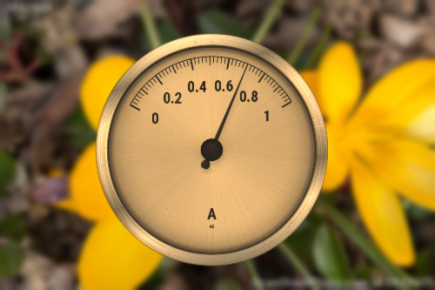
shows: 0.7 A
